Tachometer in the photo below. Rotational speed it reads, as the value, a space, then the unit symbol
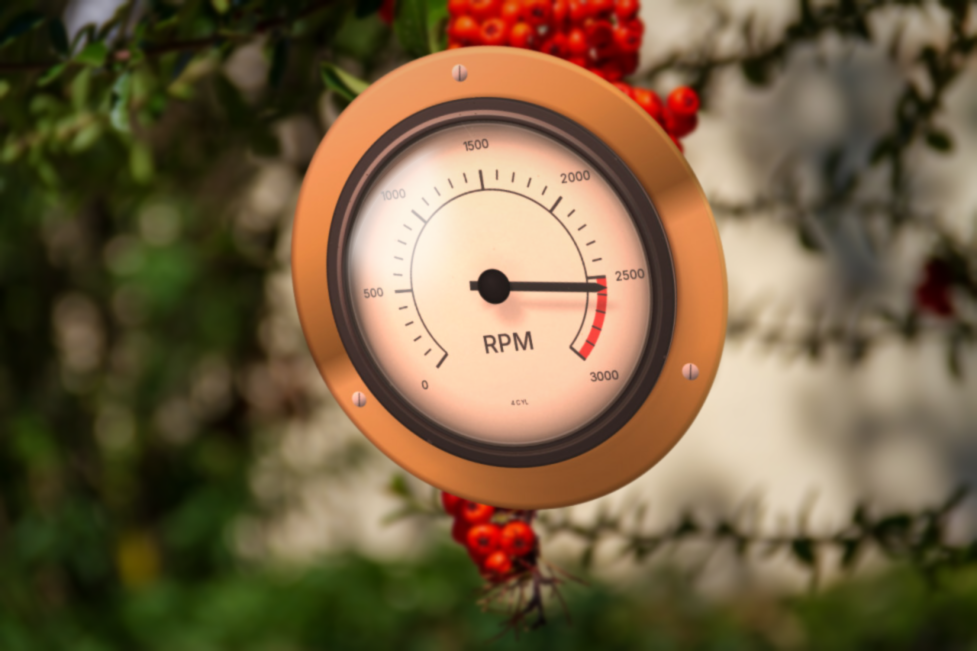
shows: 2550 rpm
